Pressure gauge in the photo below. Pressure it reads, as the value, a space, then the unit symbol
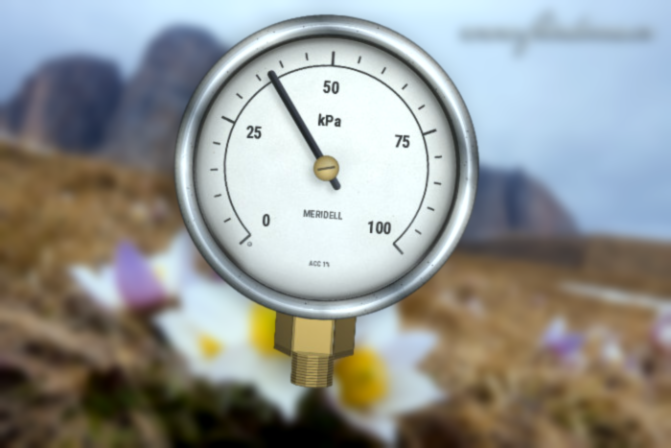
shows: 37.5 kPa
